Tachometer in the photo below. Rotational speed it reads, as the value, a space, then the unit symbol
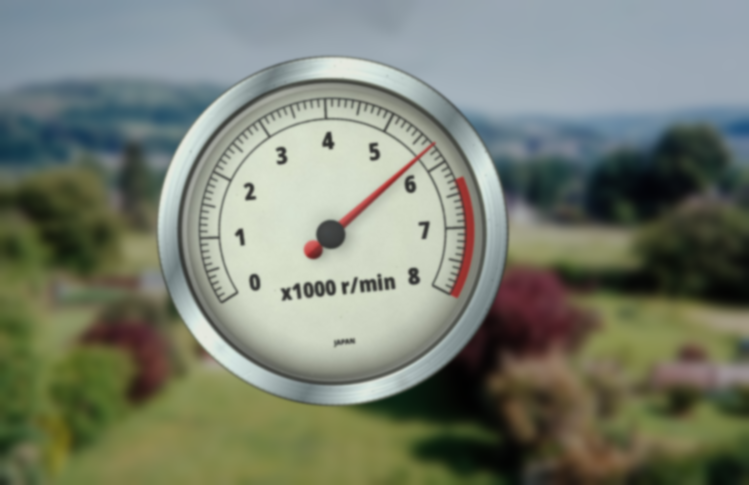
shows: 5700 rpm
